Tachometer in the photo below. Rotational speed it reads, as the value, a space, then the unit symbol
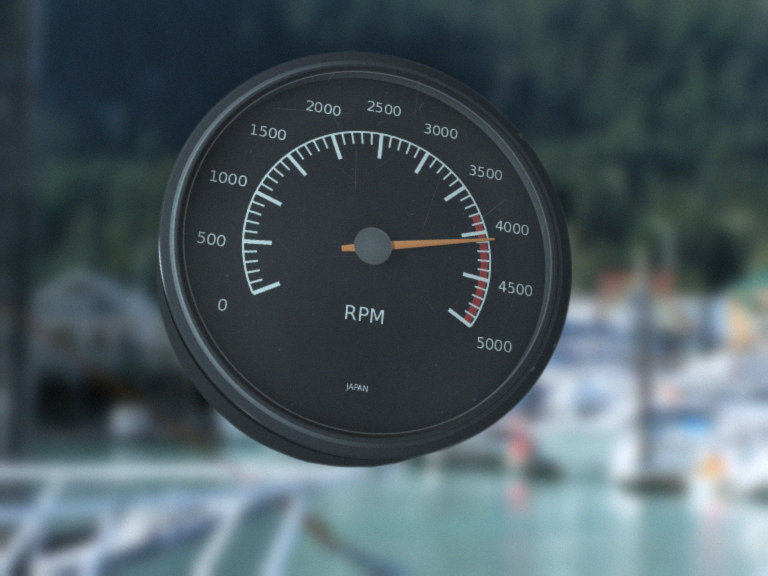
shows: 4100 rpm
